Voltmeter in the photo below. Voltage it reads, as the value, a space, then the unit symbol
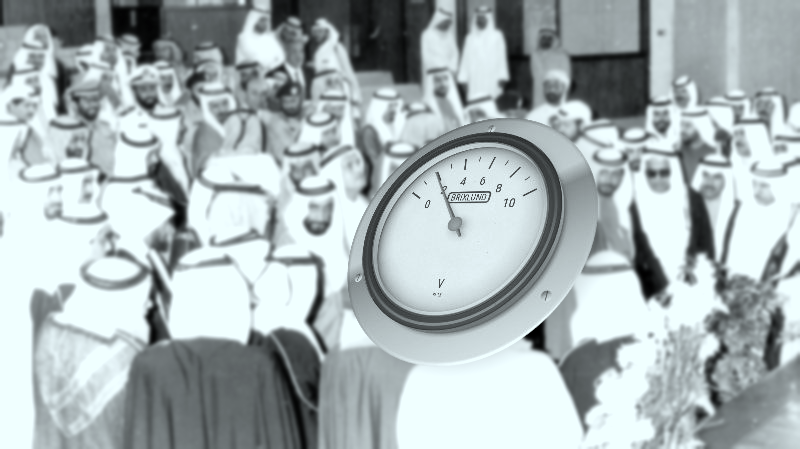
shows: 2 V
